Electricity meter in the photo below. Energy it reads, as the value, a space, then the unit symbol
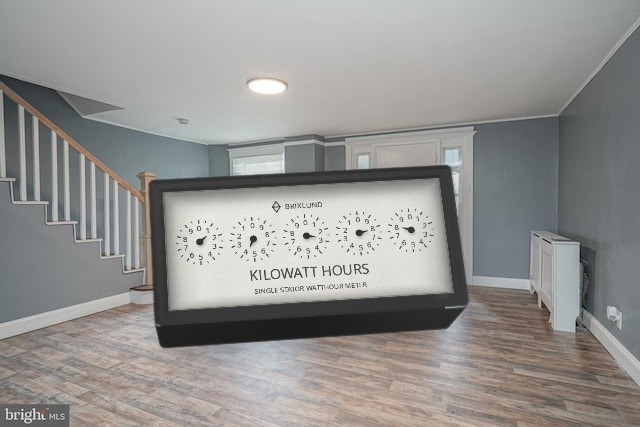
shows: 14278 kWh
